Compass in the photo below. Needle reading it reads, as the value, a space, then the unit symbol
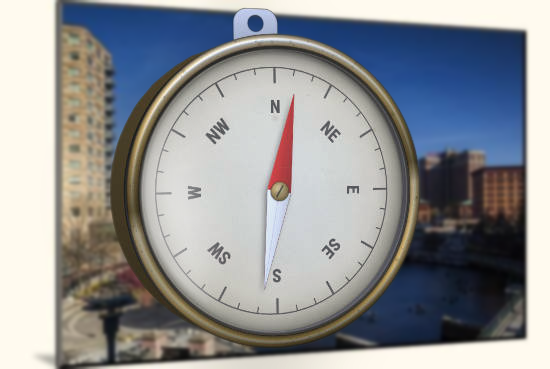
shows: 10 °
